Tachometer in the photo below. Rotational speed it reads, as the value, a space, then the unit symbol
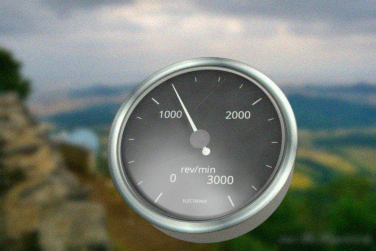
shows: 1200 rpm
